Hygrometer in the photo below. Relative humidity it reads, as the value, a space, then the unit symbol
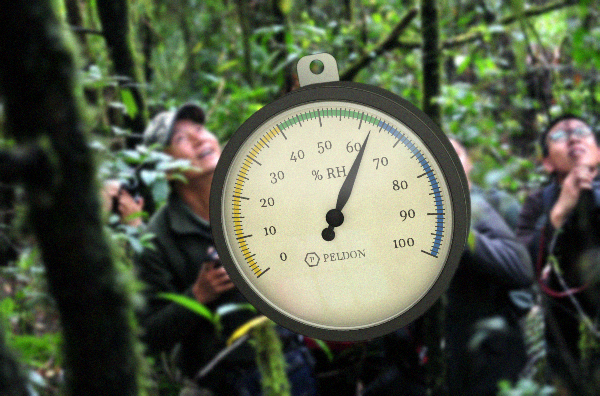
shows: 63 %
